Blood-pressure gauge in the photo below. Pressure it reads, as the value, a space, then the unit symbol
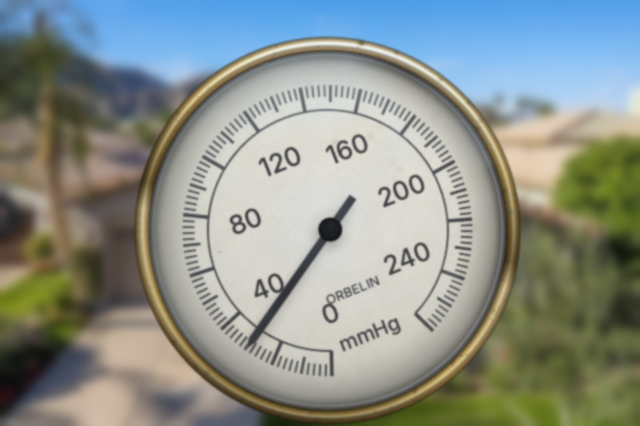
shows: 30 mmHg
